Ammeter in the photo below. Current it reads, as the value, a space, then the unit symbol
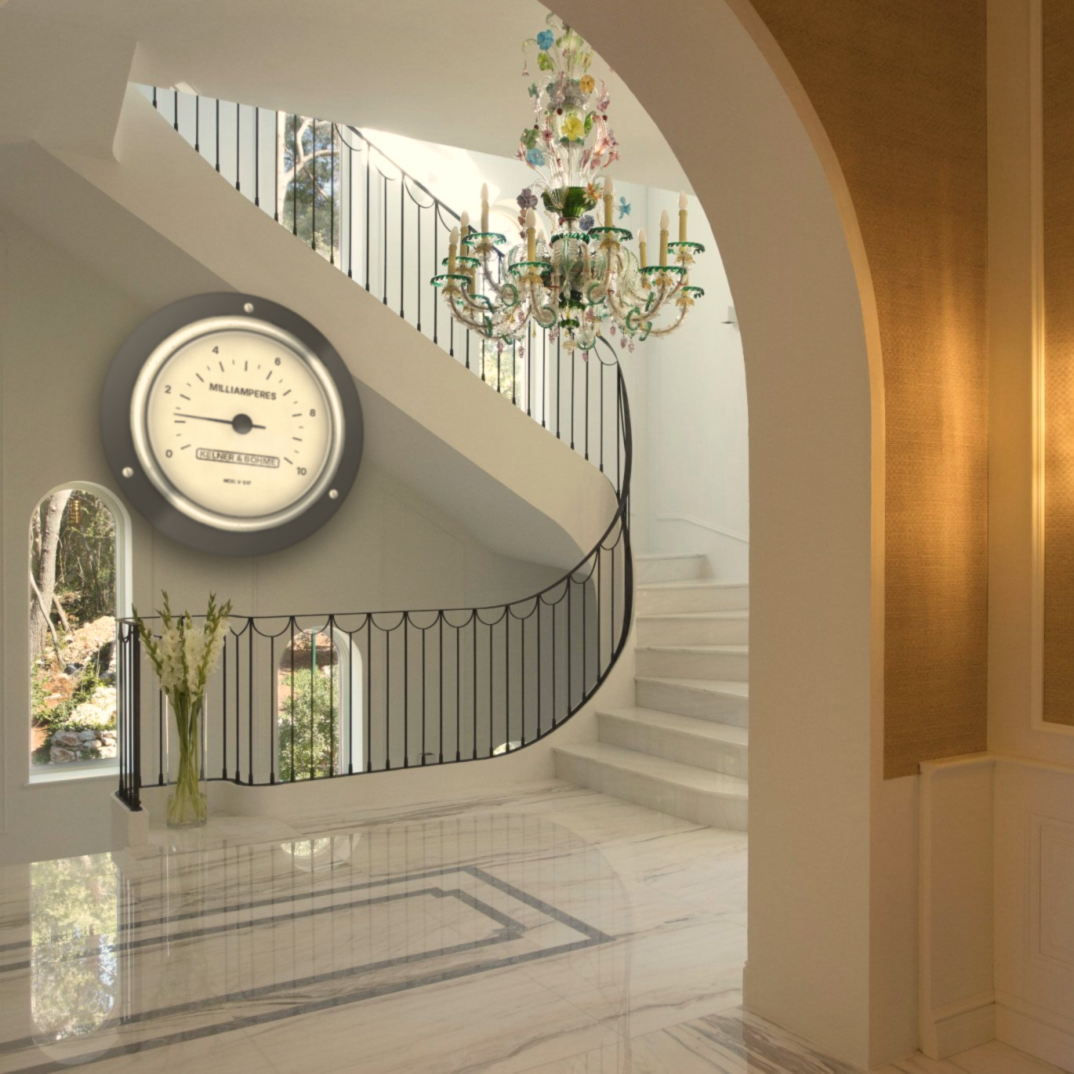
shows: 1.25 mA
